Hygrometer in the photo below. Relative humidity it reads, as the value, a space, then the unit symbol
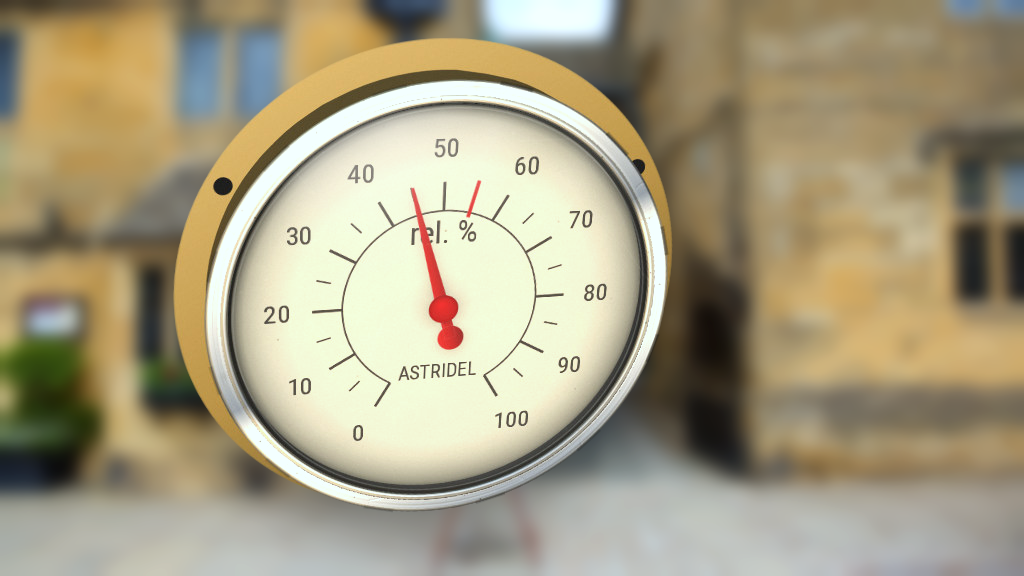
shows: 45 %
